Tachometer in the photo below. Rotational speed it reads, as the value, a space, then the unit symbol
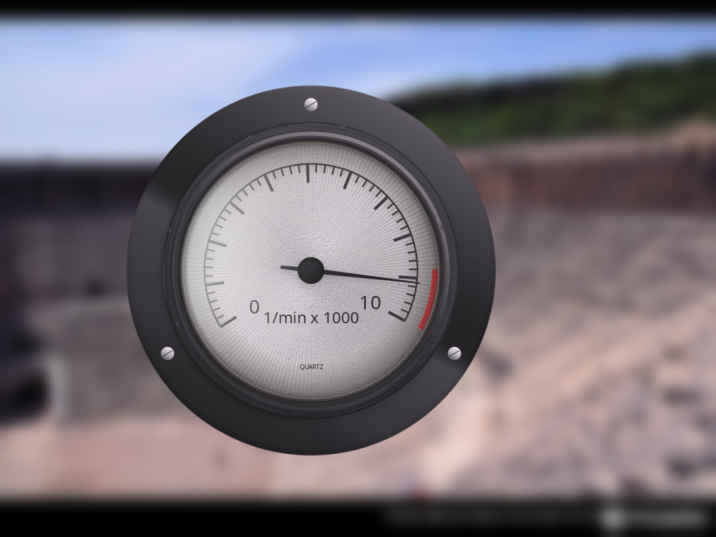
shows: 9100 rpm
